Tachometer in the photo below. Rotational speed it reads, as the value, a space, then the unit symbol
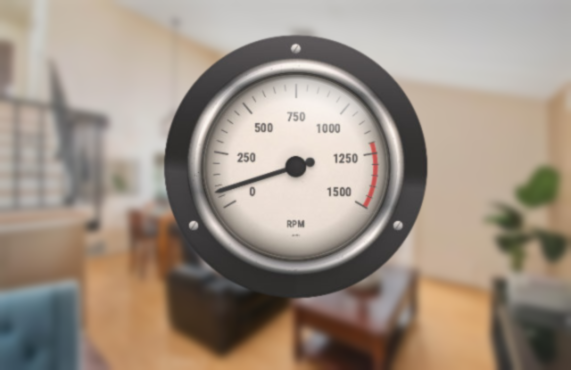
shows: 75 rpm
